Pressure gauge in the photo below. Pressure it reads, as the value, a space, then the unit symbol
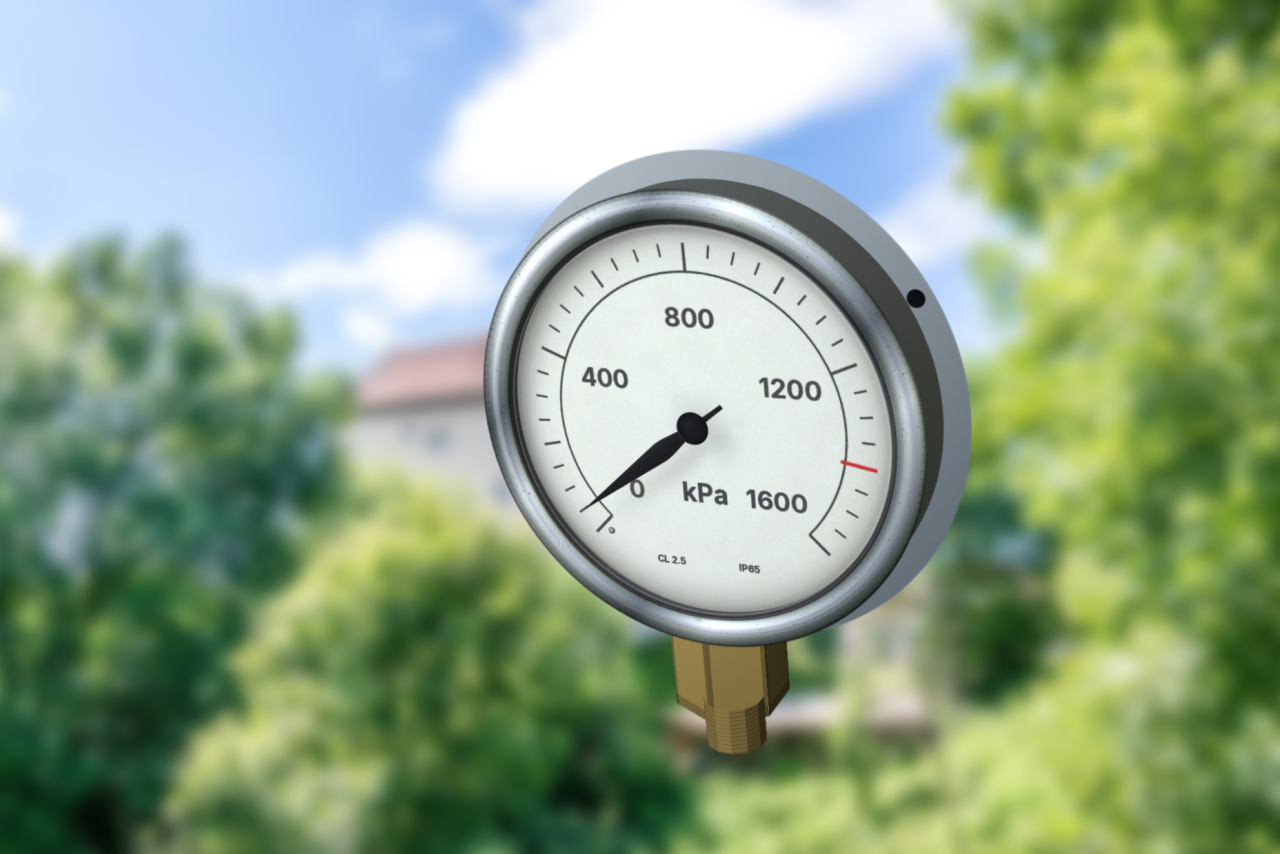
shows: 50 kPa
